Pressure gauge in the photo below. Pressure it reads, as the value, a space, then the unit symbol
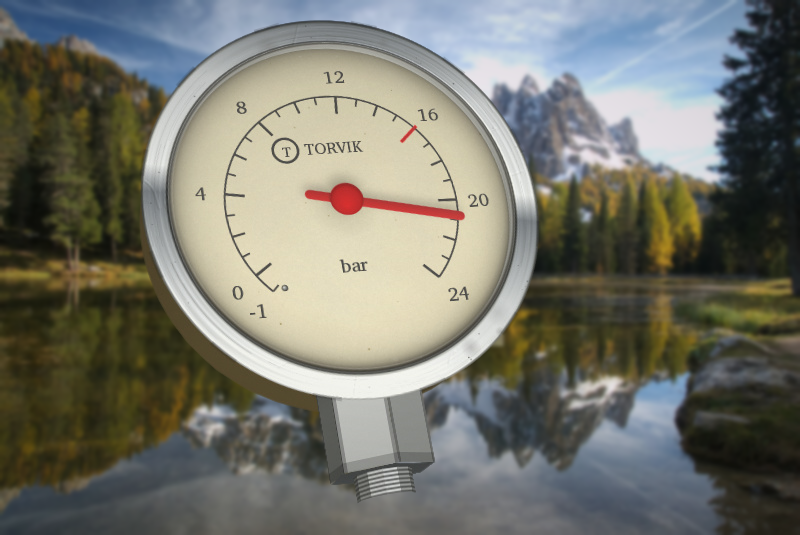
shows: 21 bar
